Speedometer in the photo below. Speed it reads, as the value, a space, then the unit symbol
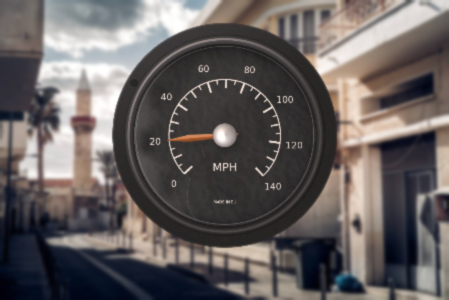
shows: 20 mph
